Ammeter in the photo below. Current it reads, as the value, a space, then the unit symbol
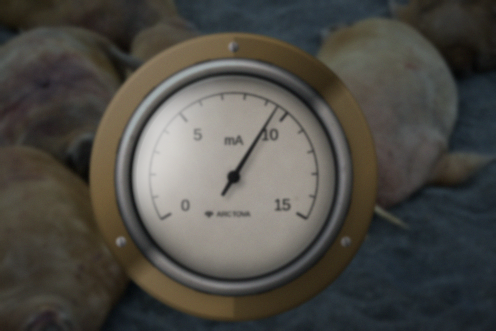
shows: 9.5 mA
